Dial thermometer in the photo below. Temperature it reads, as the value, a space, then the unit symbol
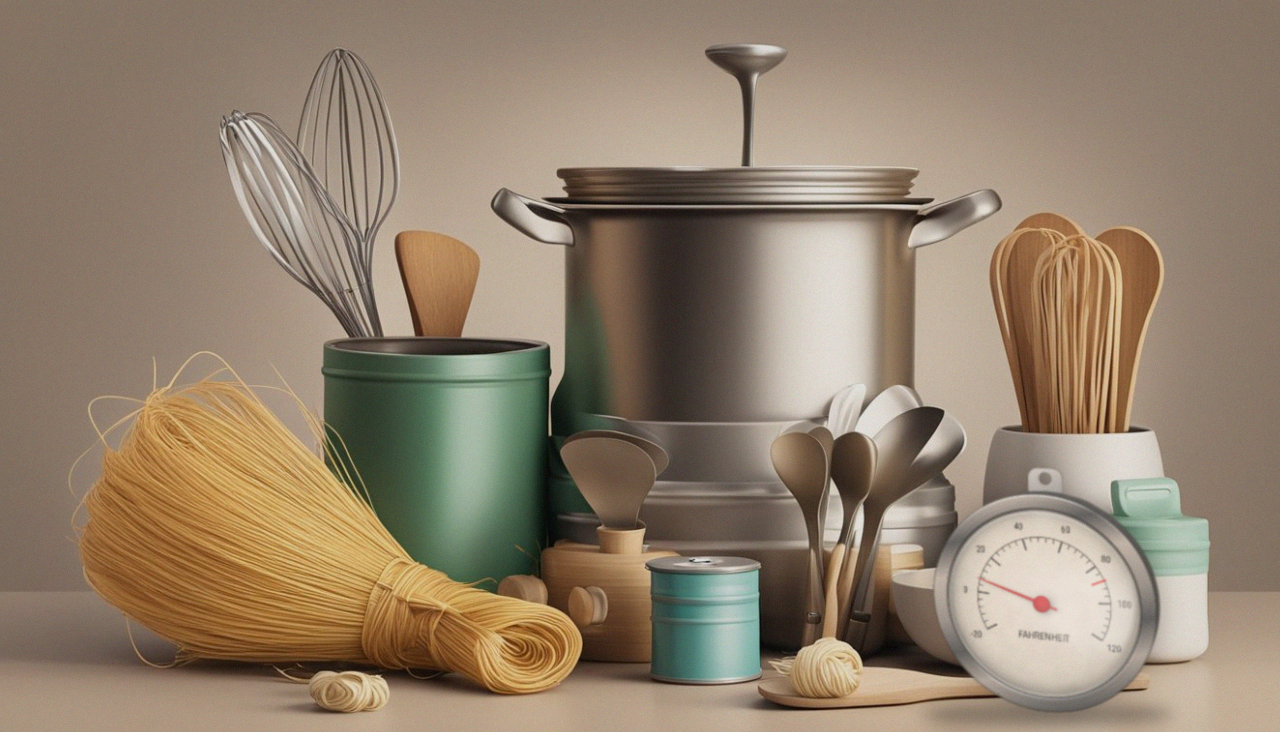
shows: 8 °F
